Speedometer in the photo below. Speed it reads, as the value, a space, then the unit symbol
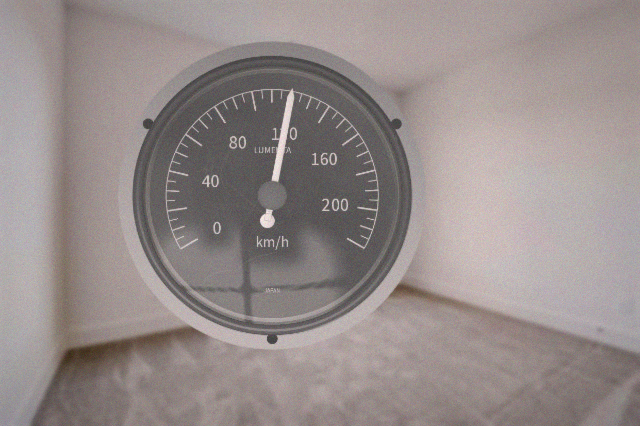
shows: 120 km/h
